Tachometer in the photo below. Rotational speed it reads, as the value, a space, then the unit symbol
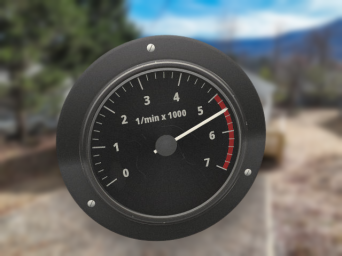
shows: 5400 rpm
